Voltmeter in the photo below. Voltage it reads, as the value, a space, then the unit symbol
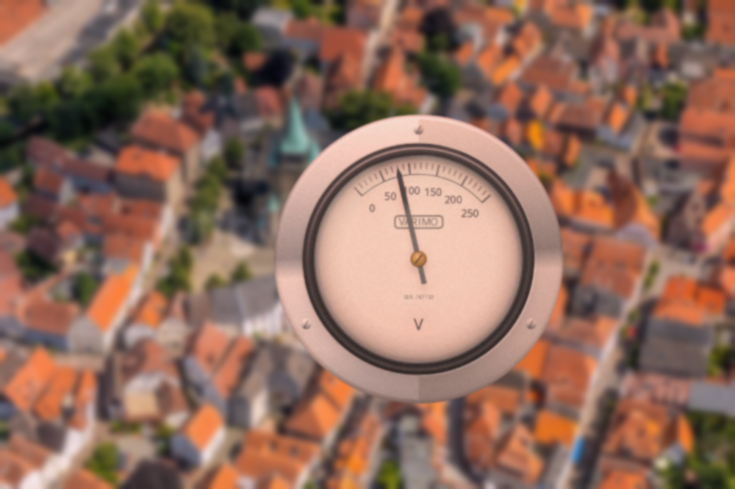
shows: 80 V
